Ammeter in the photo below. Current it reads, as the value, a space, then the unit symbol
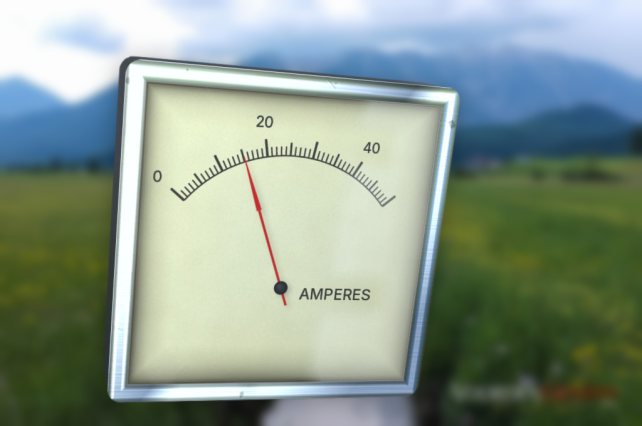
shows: 15 A
